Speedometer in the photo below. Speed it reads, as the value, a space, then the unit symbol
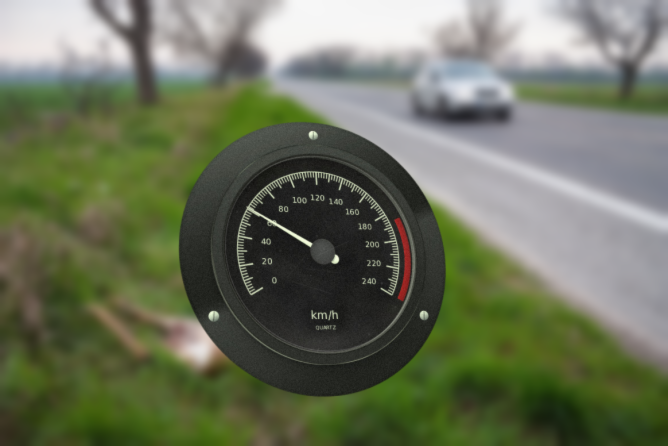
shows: 60 km/h
